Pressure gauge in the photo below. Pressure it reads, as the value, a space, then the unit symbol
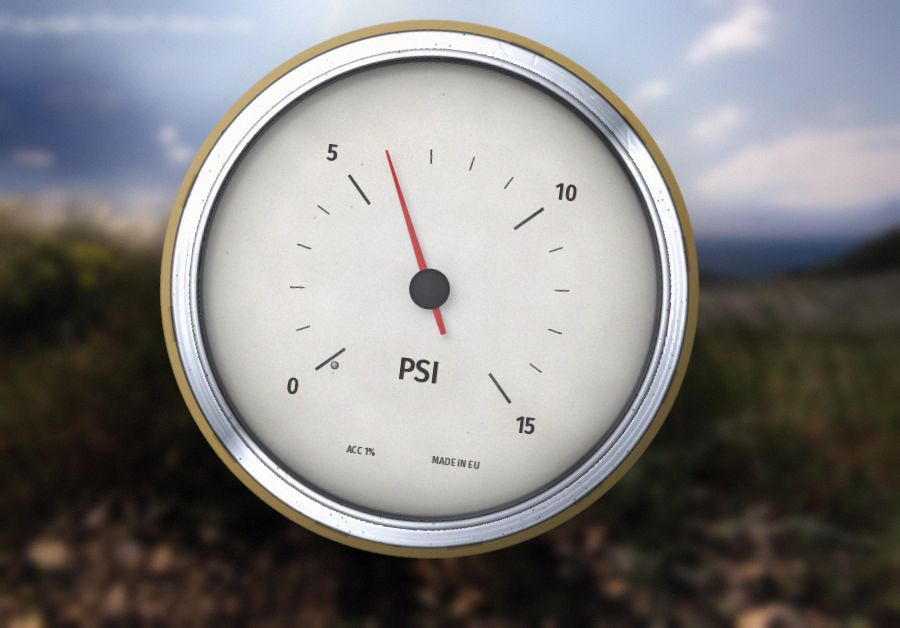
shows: 6 psi
